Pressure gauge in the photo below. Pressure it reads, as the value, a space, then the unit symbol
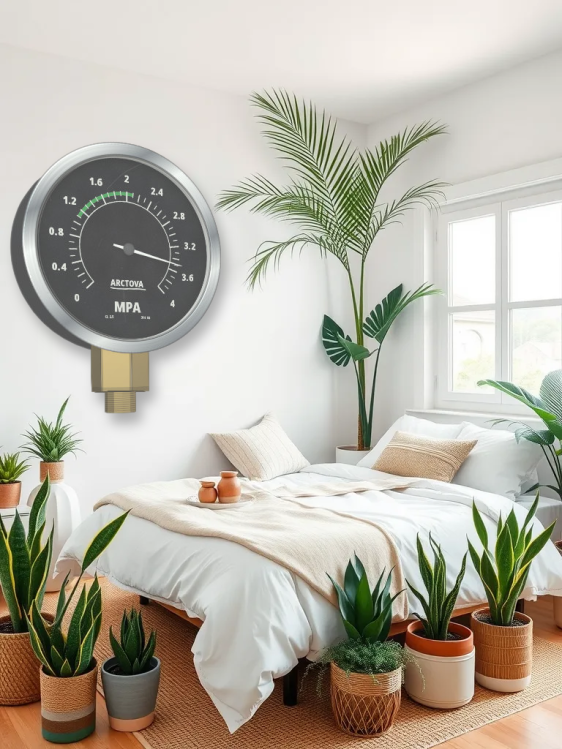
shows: 3.5 MPa
